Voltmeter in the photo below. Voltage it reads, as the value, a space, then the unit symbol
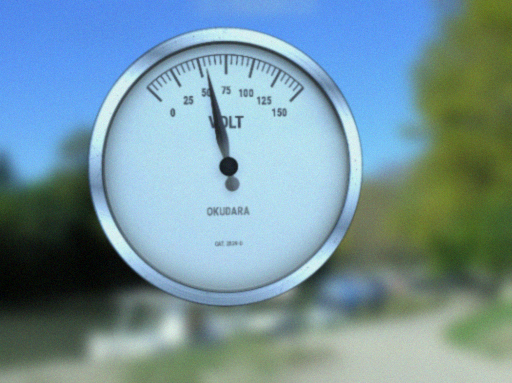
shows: 55 V
